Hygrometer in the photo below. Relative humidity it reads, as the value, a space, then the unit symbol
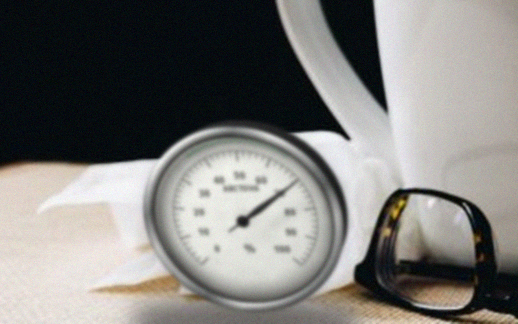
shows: 70 %
